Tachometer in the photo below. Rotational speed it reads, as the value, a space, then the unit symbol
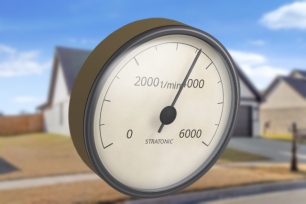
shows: 3500 rpm
